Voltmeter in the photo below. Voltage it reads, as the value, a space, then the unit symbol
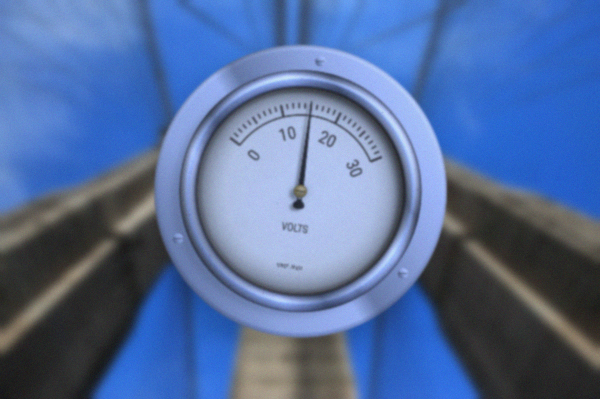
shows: 15 V
